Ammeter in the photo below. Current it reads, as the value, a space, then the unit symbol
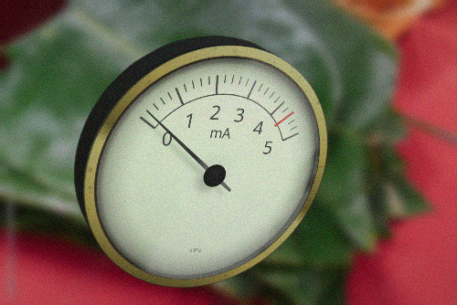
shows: 0.2 mA
